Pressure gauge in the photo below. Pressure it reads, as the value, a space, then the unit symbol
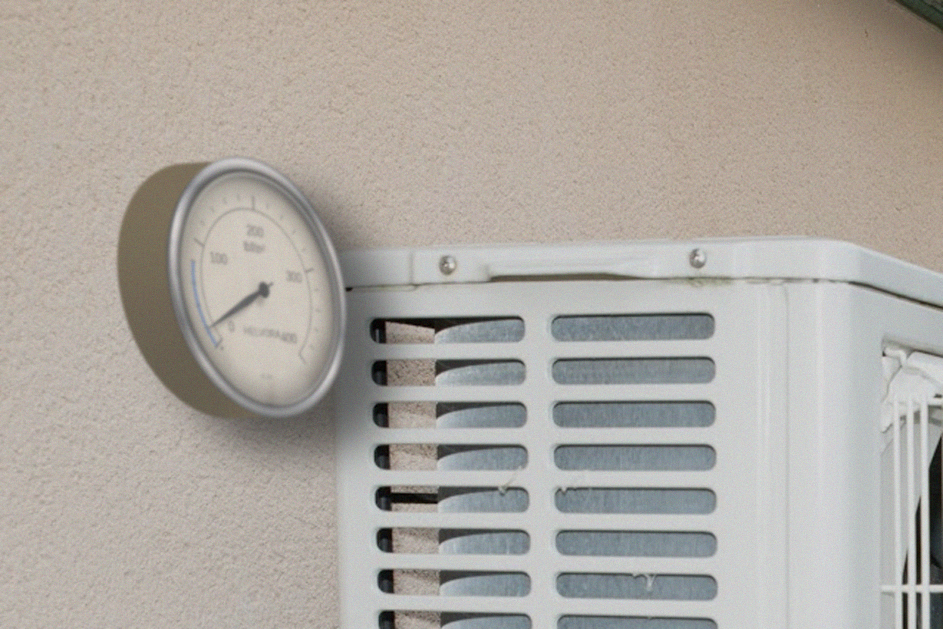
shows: 20 psi
